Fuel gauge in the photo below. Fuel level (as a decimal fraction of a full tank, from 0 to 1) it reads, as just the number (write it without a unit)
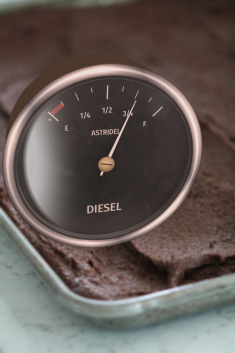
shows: 0.75
